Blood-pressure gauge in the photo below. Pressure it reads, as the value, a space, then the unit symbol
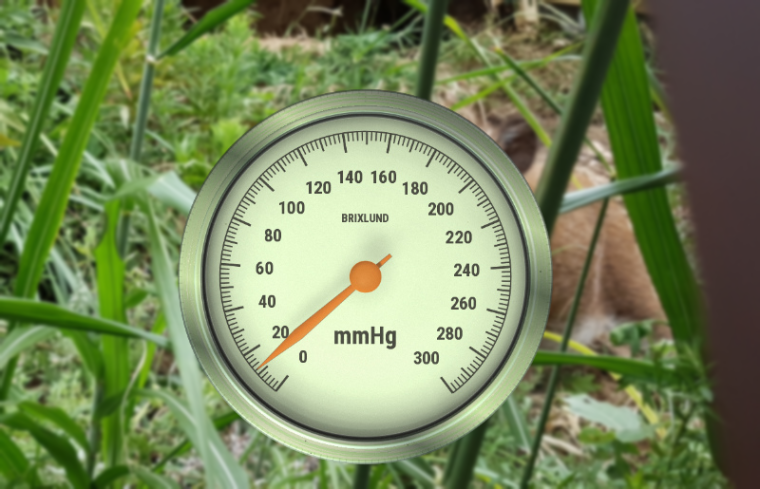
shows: 12 mmHg
